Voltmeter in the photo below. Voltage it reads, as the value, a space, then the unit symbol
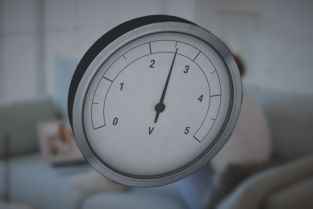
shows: 2.5 V
